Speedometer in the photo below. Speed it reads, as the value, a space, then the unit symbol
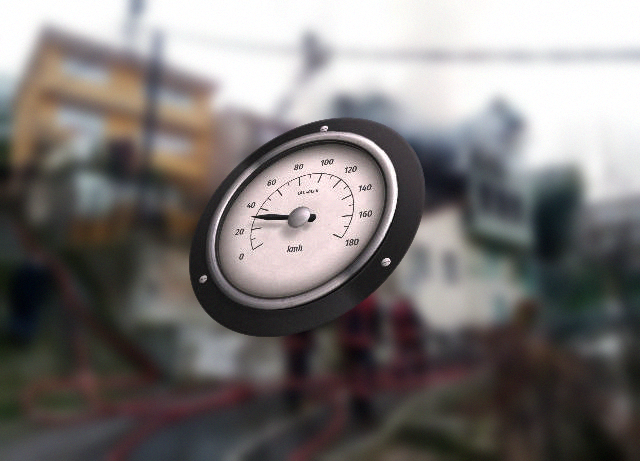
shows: 30 km/h
